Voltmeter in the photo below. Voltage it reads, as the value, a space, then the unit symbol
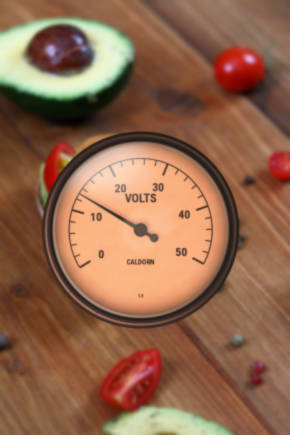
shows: 13 V
